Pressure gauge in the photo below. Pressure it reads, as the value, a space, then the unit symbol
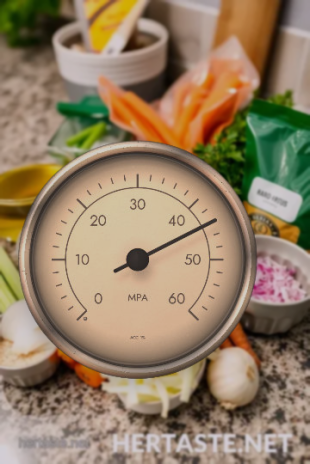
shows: 44 MPa
